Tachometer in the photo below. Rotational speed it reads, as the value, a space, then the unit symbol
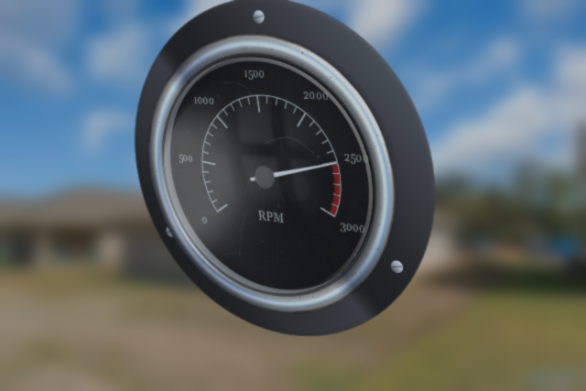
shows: 2500 rpm
